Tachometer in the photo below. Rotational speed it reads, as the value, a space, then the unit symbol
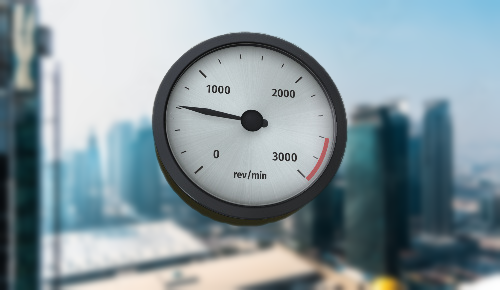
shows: 600 rpm
